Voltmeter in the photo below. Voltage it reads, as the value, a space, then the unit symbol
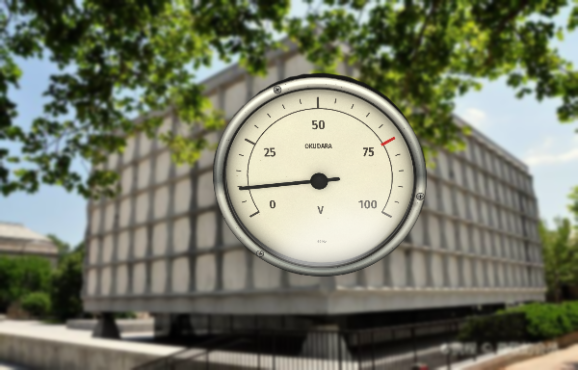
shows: 10 V
